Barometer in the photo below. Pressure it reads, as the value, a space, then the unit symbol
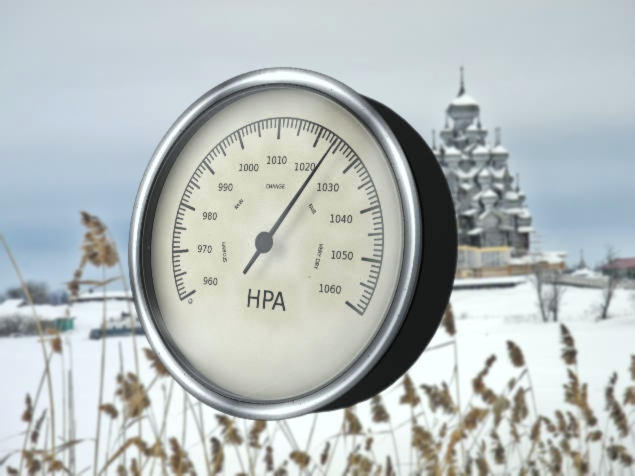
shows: 1025 hPa
